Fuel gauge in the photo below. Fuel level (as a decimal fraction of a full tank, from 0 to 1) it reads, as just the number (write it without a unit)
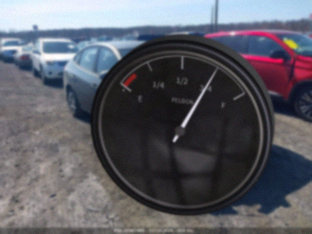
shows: 0.75
